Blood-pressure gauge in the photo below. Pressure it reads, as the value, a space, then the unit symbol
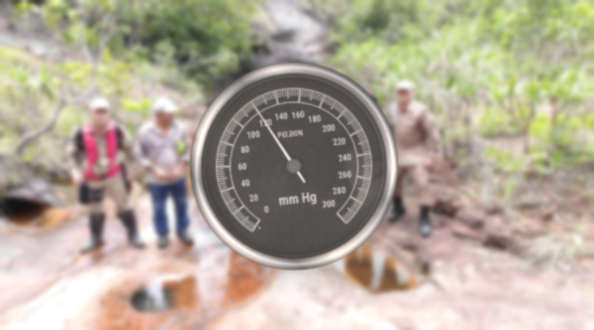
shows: 120 mmHg
